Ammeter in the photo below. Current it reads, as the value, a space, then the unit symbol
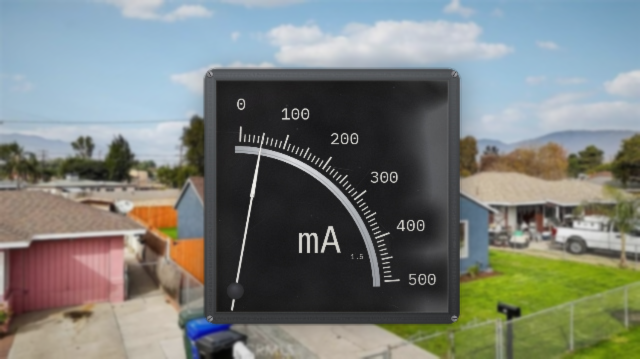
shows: 50 mA
